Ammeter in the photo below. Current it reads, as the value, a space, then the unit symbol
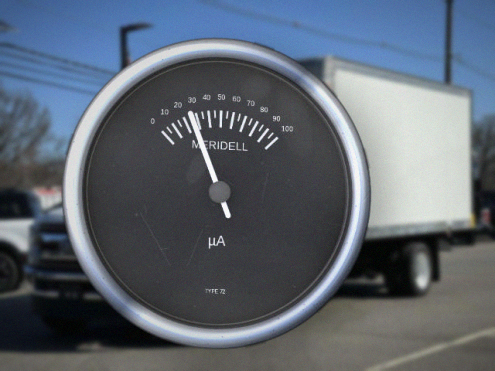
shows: 25 µA
